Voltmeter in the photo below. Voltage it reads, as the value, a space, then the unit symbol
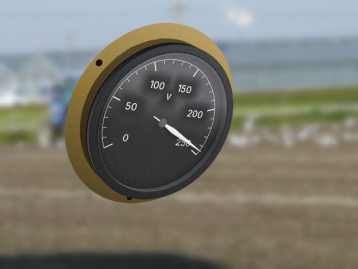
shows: 245 V
